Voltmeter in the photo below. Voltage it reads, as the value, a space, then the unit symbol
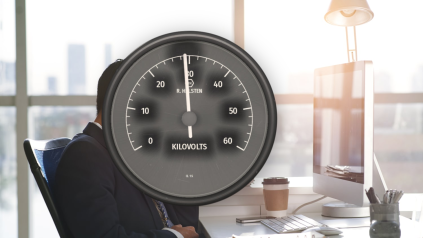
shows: 29 kV
